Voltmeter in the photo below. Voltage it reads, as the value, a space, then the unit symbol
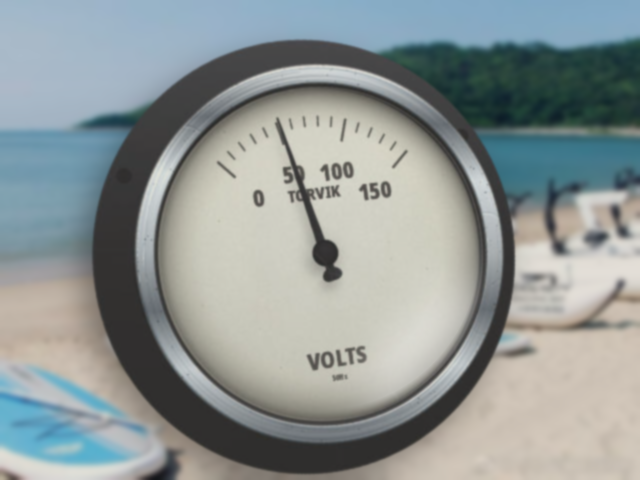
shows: 50 V
